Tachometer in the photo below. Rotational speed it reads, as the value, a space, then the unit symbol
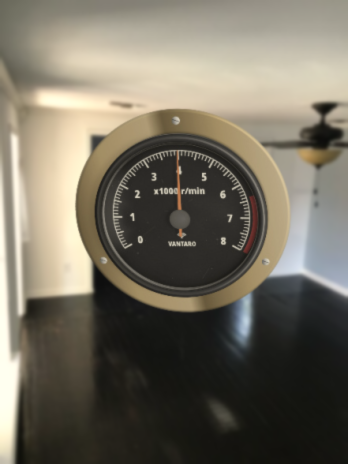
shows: 4000 rpm
